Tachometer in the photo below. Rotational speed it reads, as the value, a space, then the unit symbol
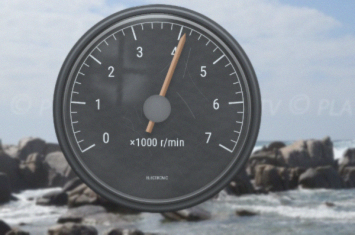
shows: 4100 rpm
